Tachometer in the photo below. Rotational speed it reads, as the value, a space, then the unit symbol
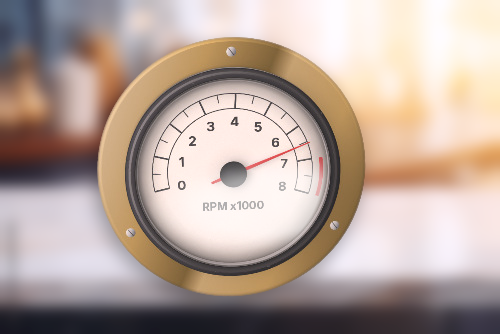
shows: 6500 rpm
